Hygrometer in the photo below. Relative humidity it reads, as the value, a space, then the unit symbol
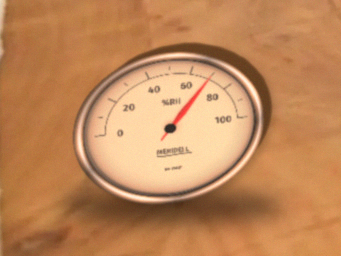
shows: 70 %
